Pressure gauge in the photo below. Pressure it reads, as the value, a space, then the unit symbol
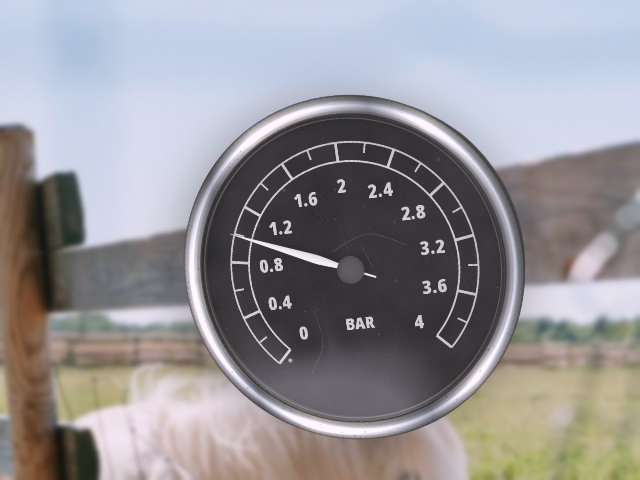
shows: 1 bar
